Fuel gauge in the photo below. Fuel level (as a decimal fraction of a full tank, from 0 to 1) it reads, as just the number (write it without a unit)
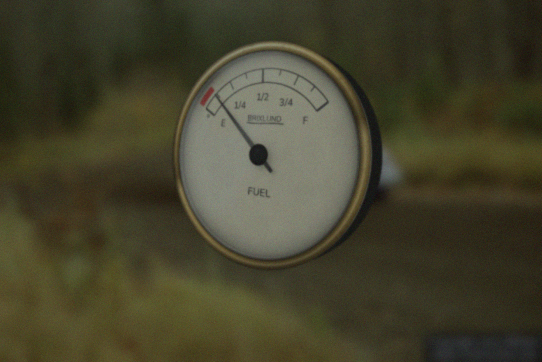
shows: 0.125
